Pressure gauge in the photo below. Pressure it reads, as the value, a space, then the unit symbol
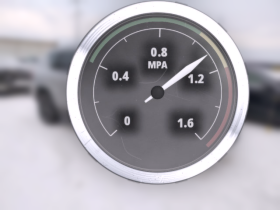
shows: 1.1 MPa
